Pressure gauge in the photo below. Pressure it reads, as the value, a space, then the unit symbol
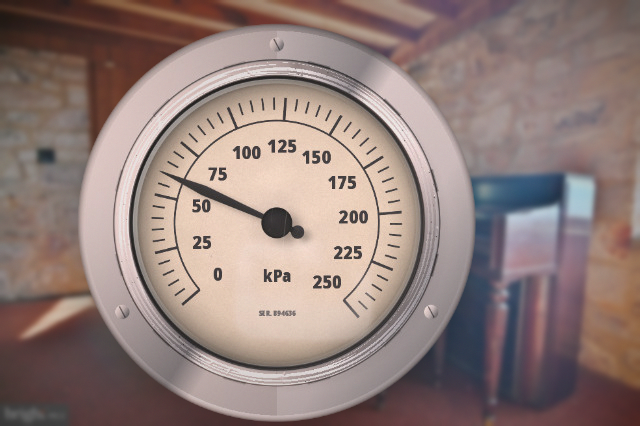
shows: 60 kPa
